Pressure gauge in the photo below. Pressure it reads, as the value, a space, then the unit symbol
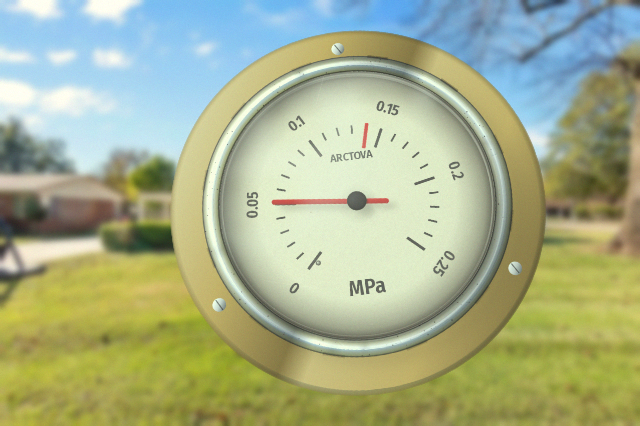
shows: 0.05 MPa
